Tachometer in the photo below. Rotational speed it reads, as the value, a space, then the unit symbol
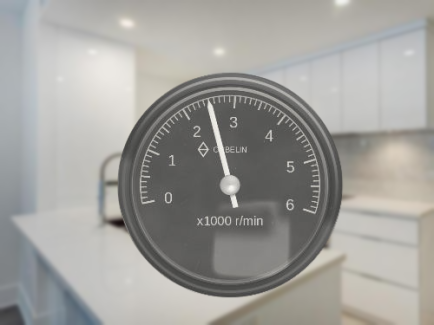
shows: 2500 rpm
